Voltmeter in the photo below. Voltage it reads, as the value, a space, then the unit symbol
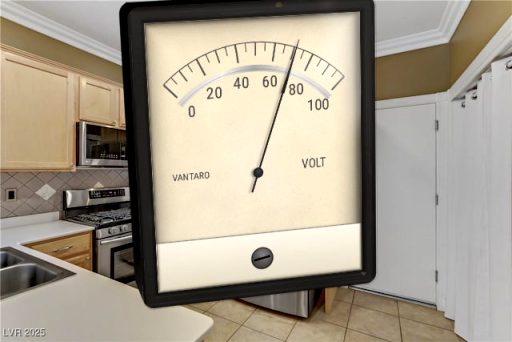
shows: 70 V
